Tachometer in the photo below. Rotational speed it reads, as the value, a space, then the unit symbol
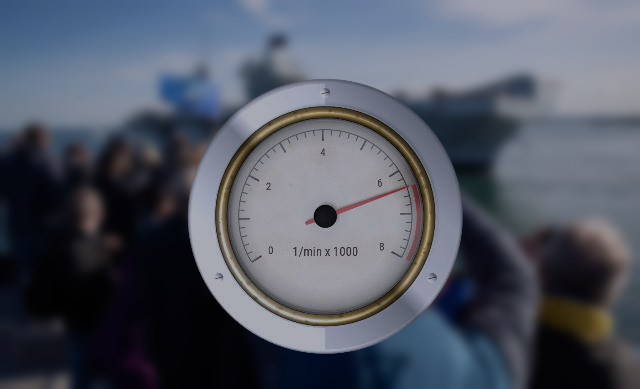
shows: 6400 rpm
